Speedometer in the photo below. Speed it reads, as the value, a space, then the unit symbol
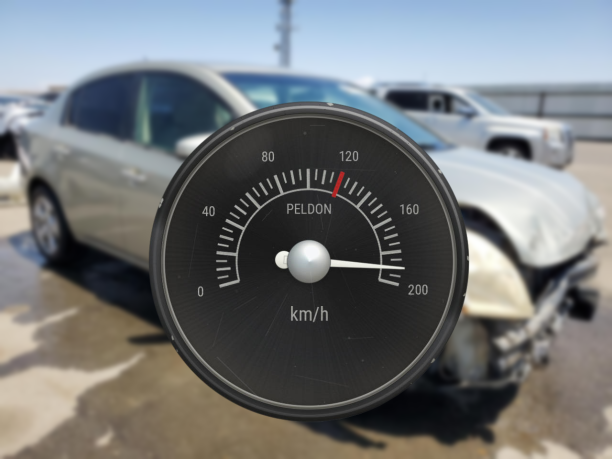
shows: 190 km/h
